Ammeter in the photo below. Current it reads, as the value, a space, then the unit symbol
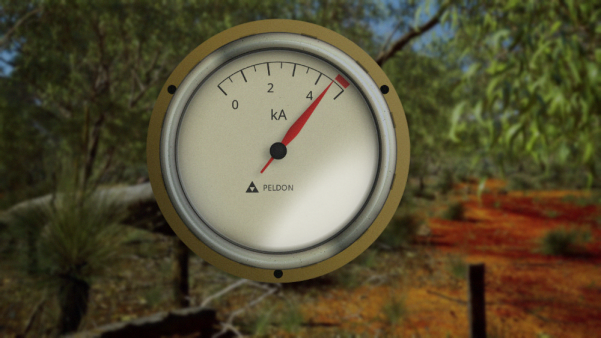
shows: 4.5 kA
